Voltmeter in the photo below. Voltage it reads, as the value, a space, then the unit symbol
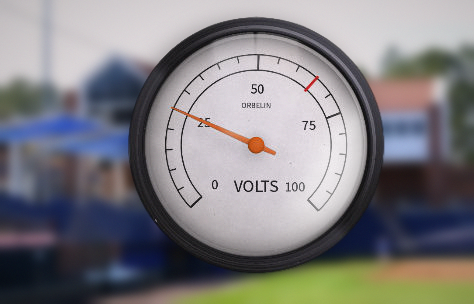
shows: 25 V
